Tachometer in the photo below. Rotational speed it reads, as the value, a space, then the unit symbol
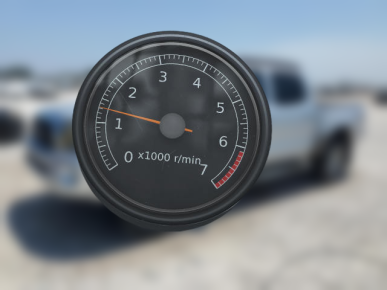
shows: 1300 rpm
